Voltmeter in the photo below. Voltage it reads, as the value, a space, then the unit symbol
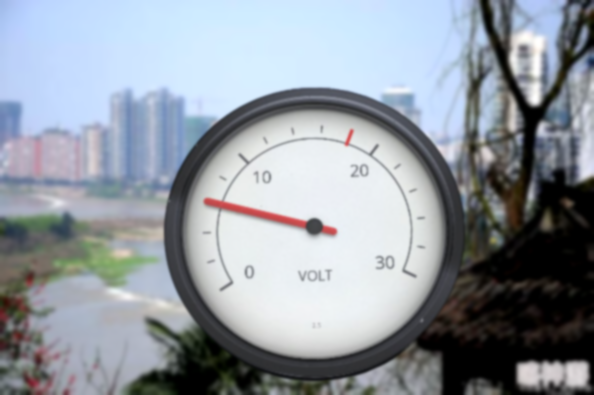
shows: 6 V
